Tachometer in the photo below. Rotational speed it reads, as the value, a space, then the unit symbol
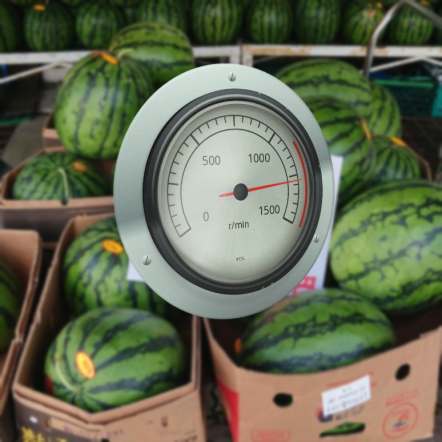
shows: 1275 rpm
